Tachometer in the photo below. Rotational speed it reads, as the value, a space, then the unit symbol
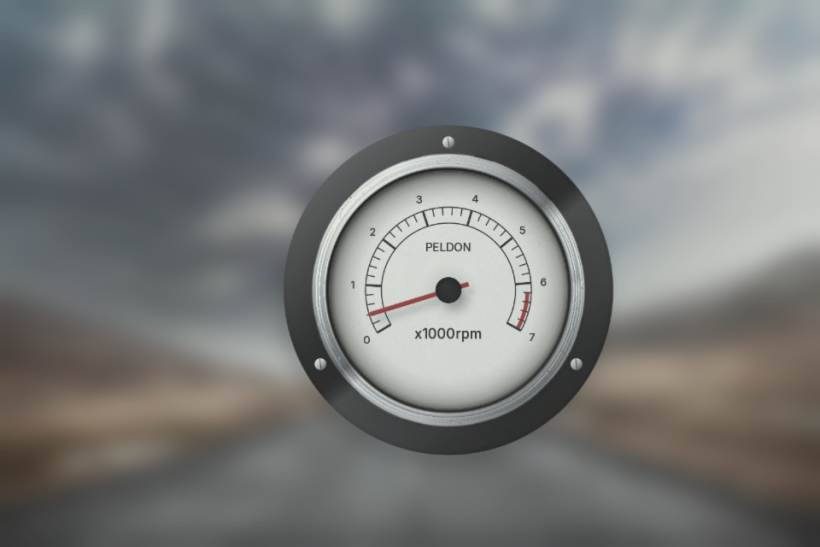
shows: 400 rpm
